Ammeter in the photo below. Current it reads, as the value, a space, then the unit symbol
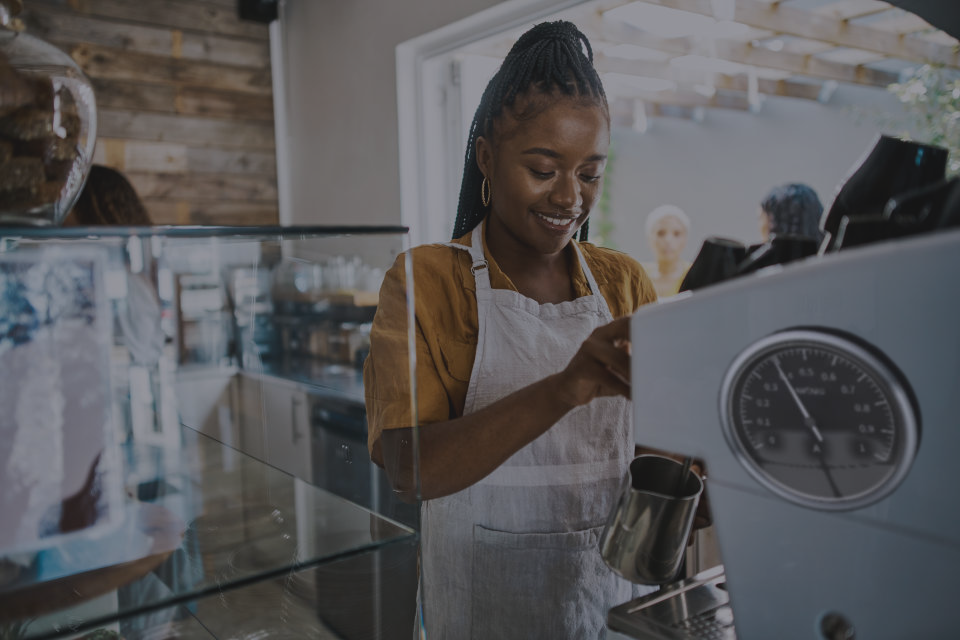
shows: 0.4 A
